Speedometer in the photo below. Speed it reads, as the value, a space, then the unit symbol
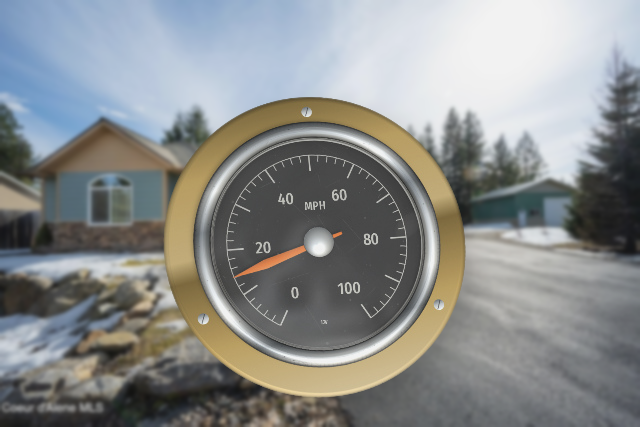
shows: 14 mph
